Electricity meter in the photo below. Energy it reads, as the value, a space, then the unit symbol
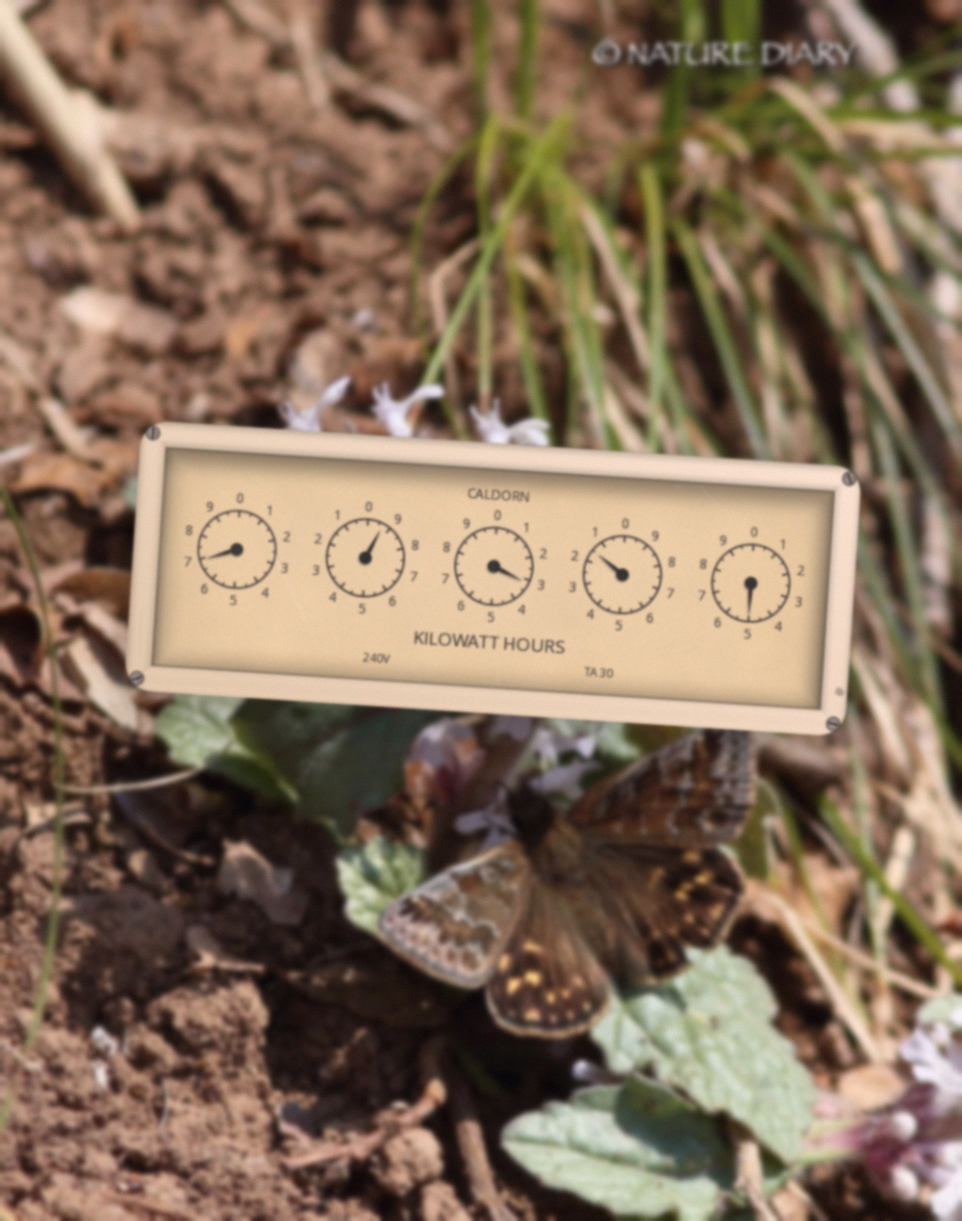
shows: 69315 kWh
